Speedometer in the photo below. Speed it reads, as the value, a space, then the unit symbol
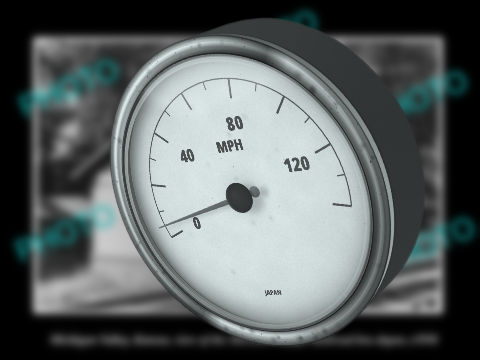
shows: 5 mph
